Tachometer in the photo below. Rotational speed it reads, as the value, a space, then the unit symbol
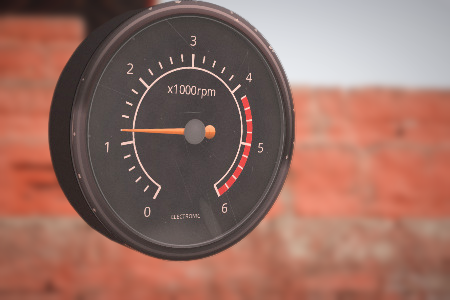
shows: 1200 rpm
